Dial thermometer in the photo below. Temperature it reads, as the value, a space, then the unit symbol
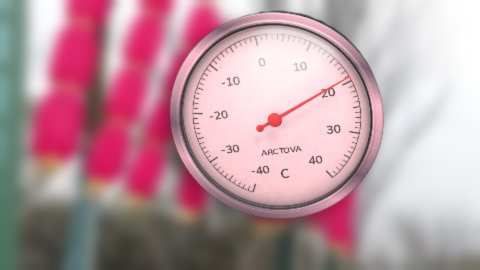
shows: 19 °C
